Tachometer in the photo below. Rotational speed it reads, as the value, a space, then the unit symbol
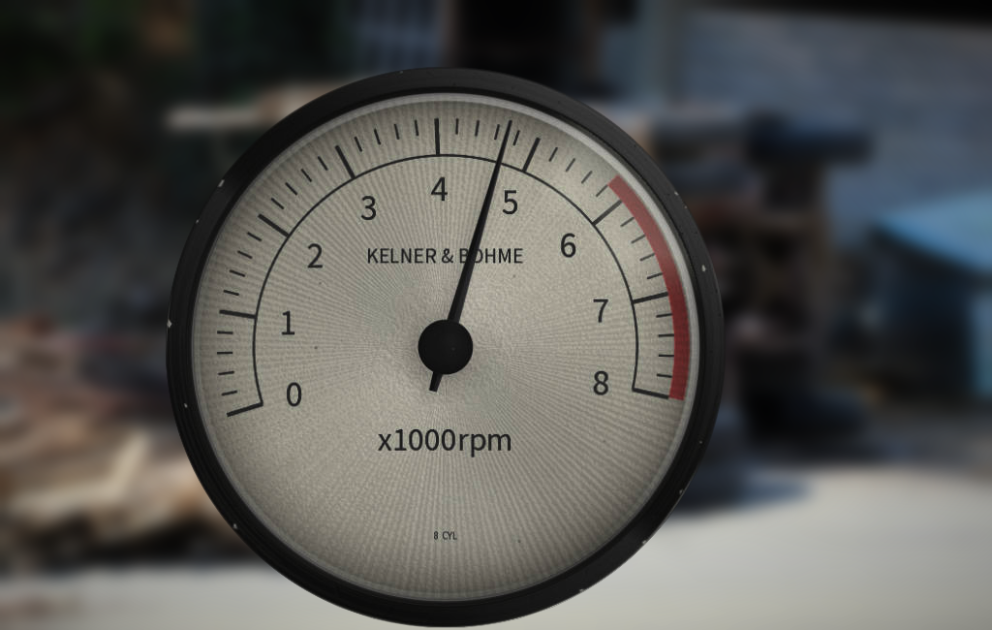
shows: 4700 rpm
